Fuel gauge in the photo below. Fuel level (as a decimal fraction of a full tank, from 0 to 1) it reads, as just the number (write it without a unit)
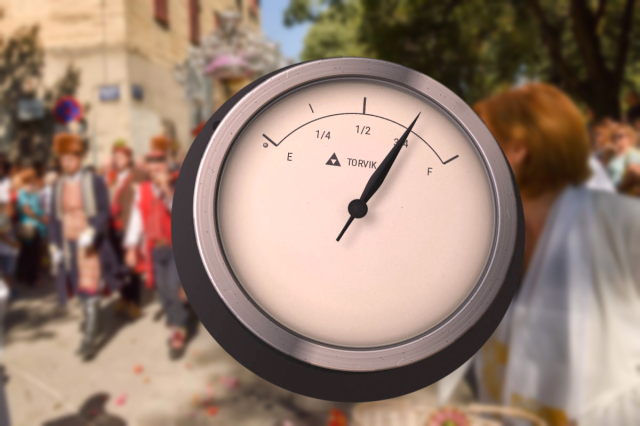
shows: 0.75
